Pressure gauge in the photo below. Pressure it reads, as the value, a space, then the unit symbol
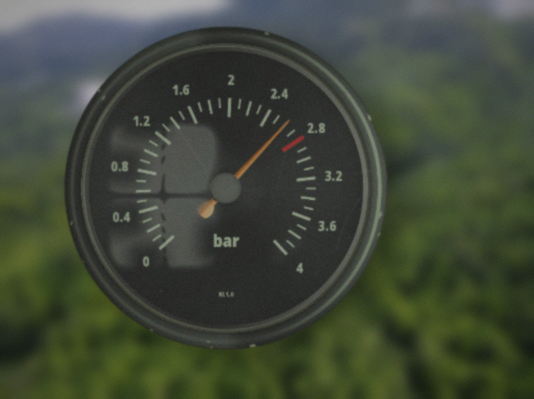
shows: 2.6 bar
